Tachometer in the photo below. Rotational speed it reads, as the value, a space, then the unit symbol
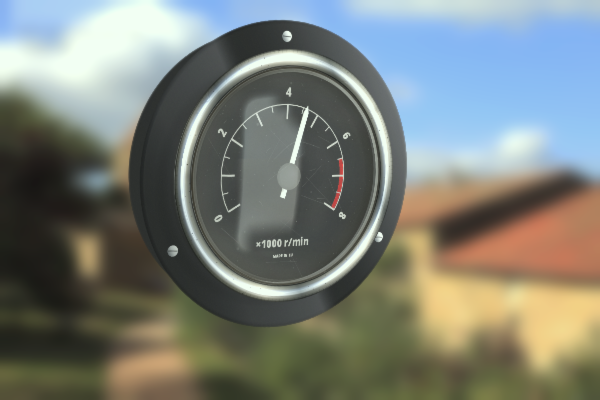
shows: 4500 rpm
